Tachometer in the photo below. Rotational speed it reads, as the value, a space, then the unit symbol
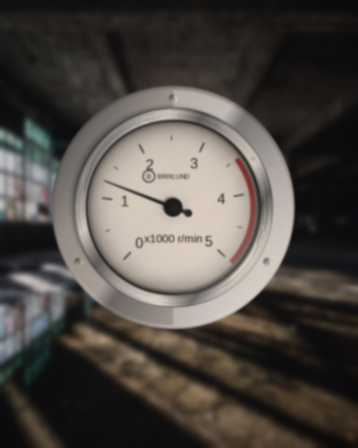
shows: 1250 rpm
